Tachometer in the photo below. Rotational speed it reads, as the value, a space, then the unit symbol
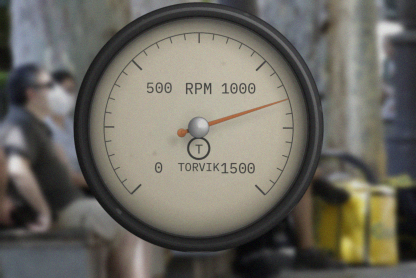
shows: 1150 rpm
